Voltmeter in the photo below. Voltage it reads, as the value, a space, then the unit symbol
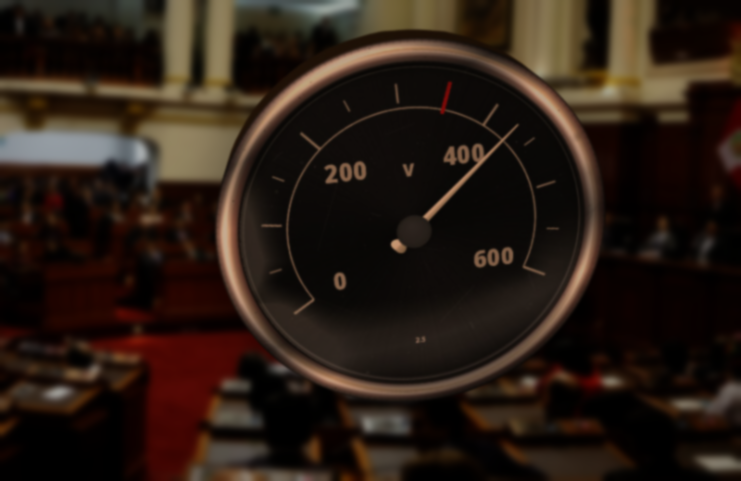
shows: 425 V
